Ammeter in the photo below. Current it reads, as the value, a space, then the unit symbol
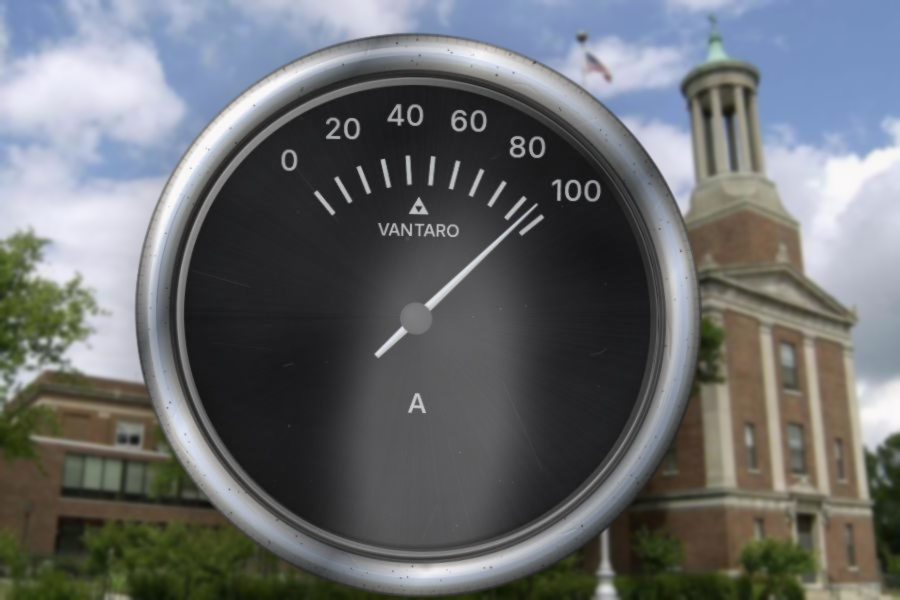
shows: 95 A
